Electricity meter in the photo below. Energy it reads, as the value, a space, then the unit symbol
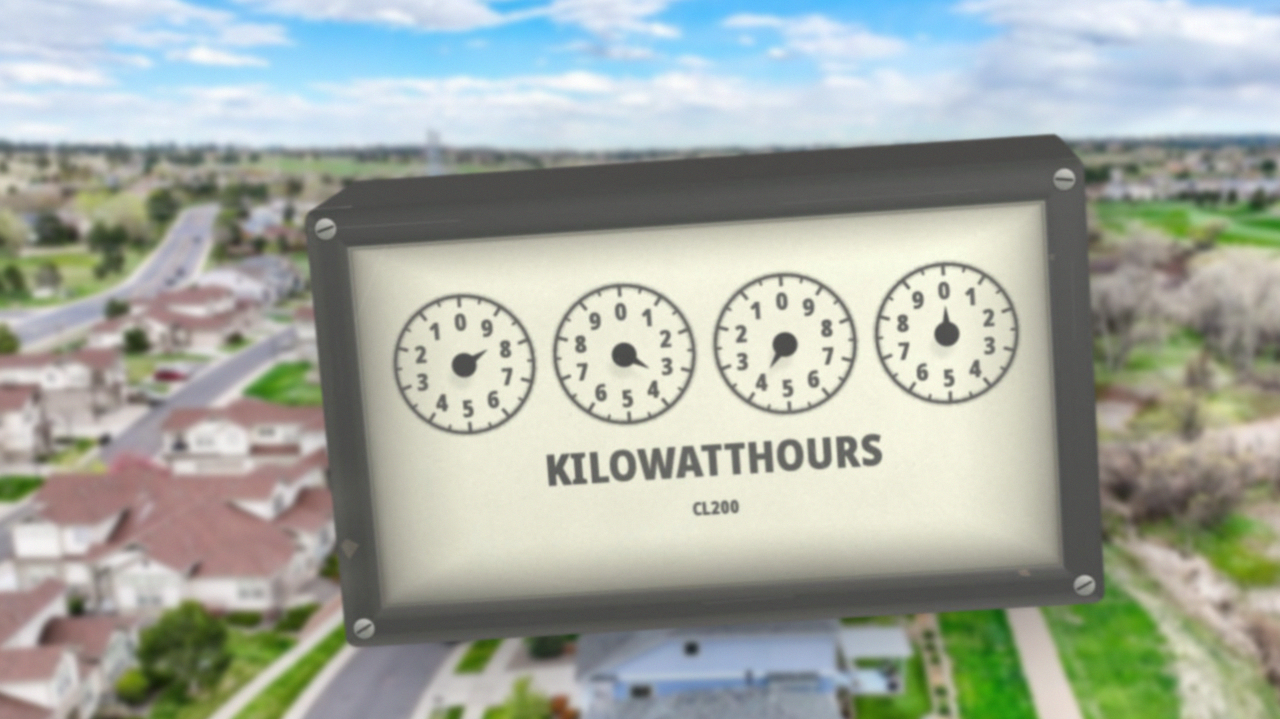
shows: 8340 kWh
